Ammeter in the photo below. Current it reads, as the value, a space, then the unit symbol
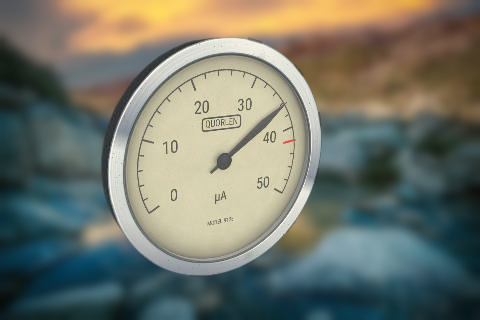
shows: 36 µA
